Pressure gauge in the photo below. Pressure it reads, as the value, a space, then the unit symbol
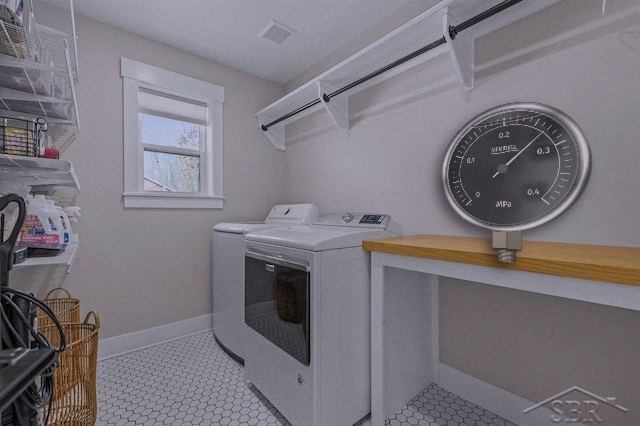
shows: 0.27 MPa
